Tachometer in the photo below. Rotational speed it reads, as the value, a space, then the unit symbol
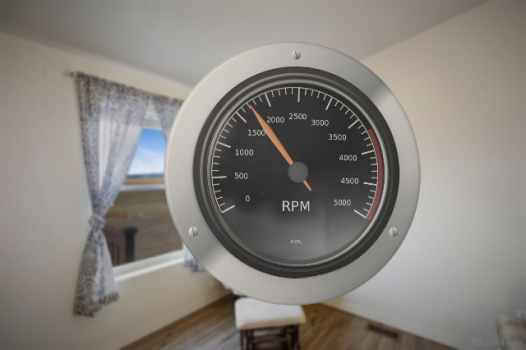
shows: 1700 rpm
